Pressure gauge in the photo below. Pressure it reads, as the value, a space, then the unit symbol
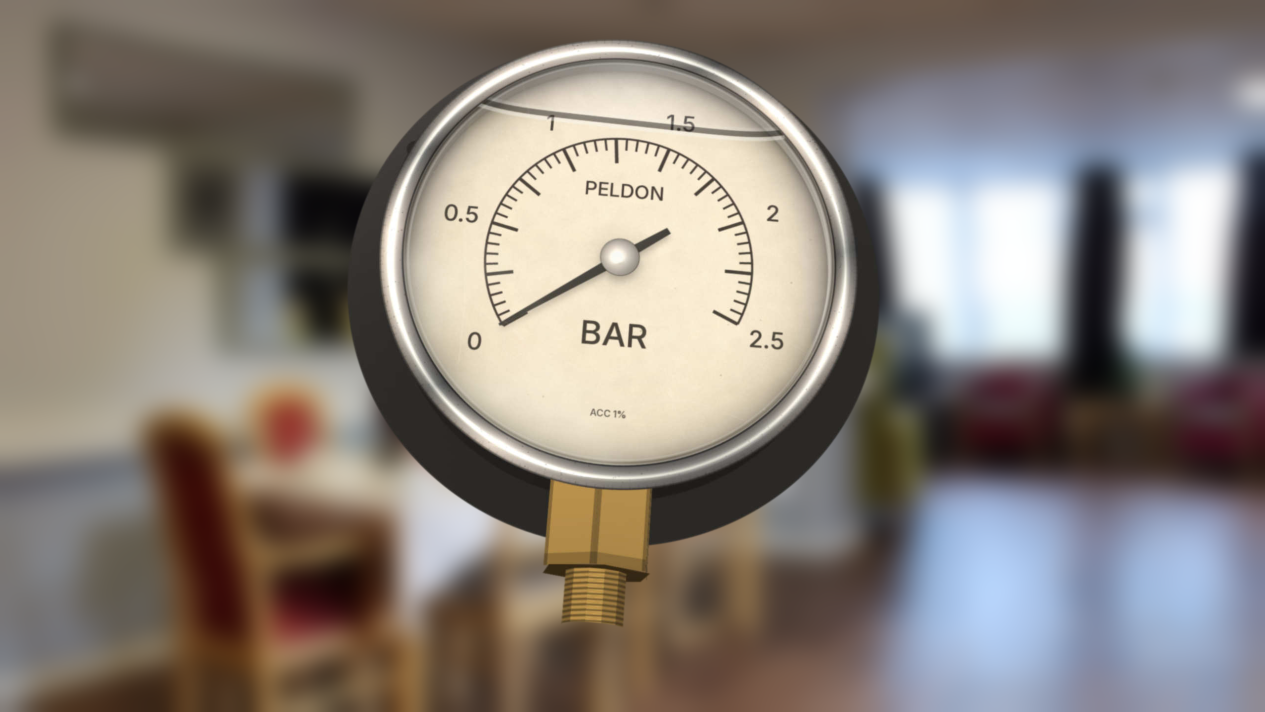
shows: 0 bar
